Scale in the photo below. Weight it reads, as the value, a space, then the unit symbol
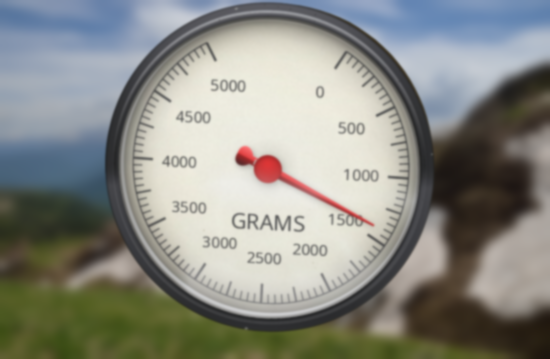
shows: 1400 g
